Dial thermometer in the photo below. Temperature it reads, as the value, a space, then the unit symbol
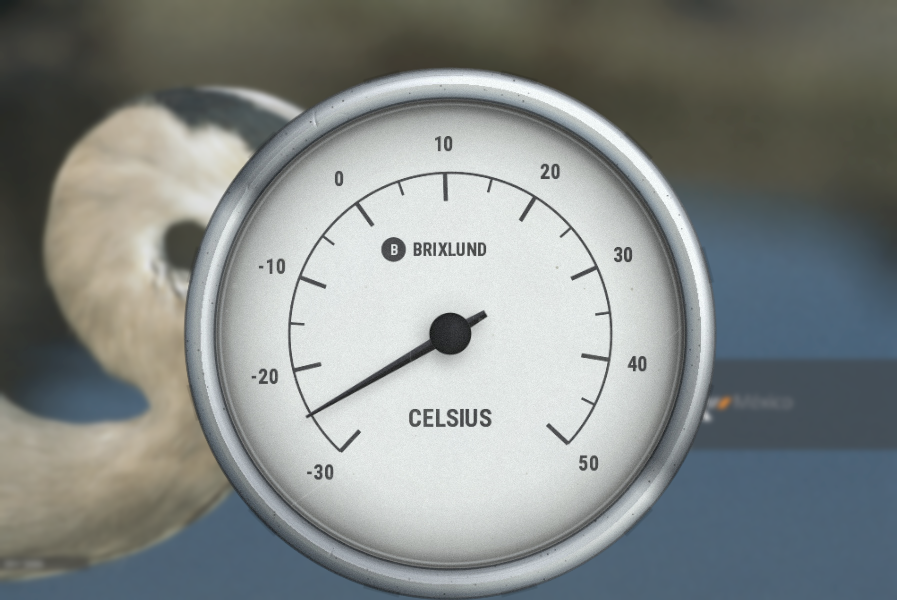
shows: -25 °C
